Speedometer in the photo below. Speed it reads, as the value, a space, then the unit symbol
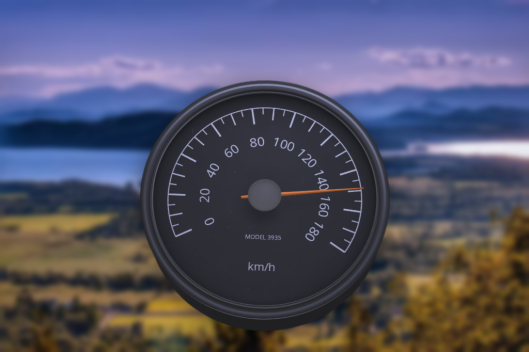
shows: 150 km/h
